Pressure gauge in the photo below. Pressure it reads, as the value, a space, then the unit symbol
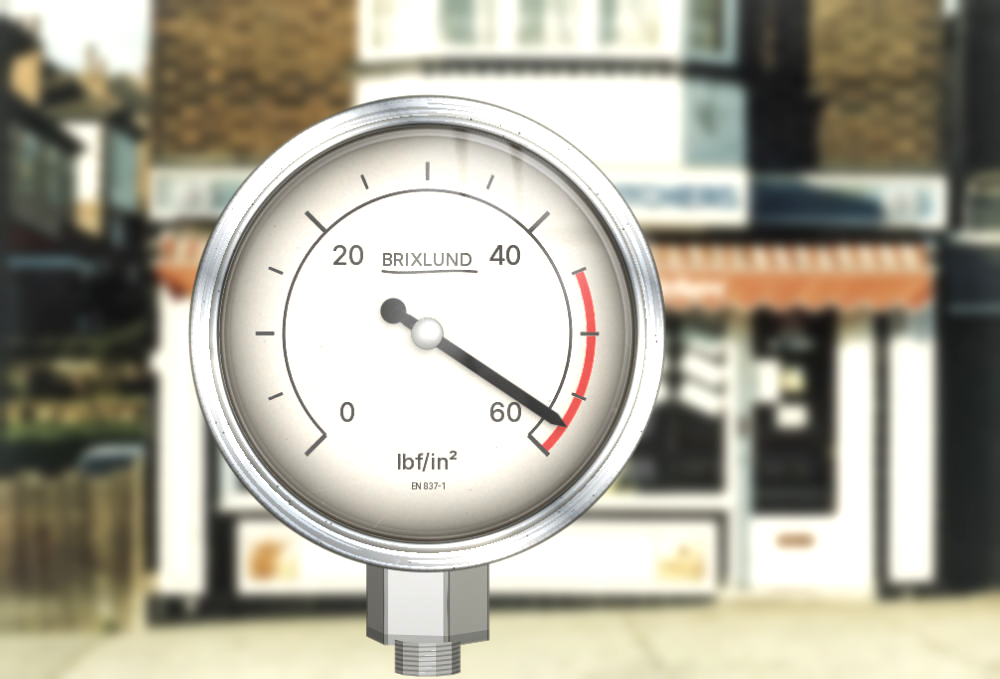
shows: 57.5 psi
